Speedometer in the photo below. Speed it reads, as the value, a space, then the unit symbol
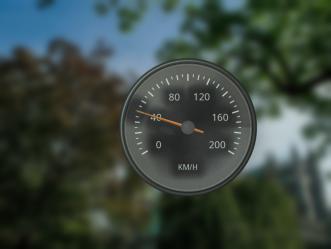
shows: 40 km/h
